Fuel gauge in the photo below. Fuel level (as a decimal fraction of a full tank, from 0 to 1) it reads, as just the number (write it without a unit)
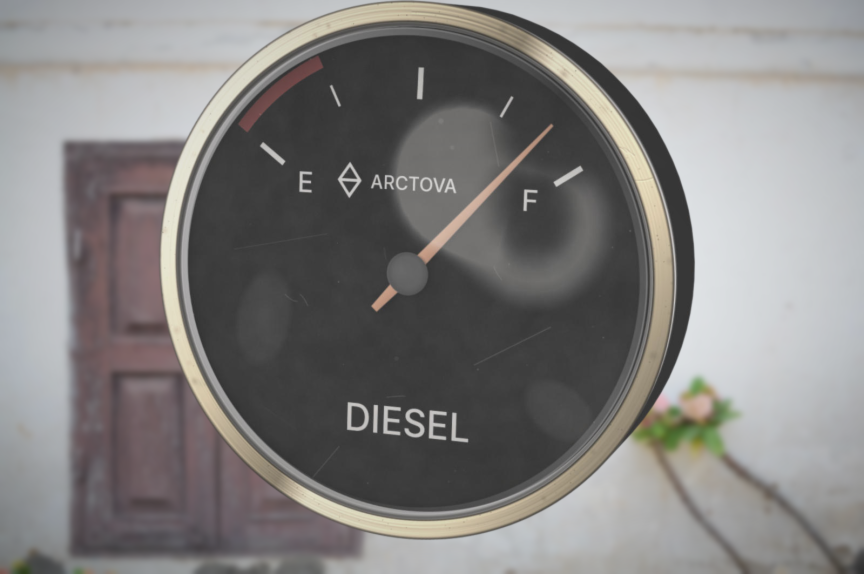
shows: 0.875
